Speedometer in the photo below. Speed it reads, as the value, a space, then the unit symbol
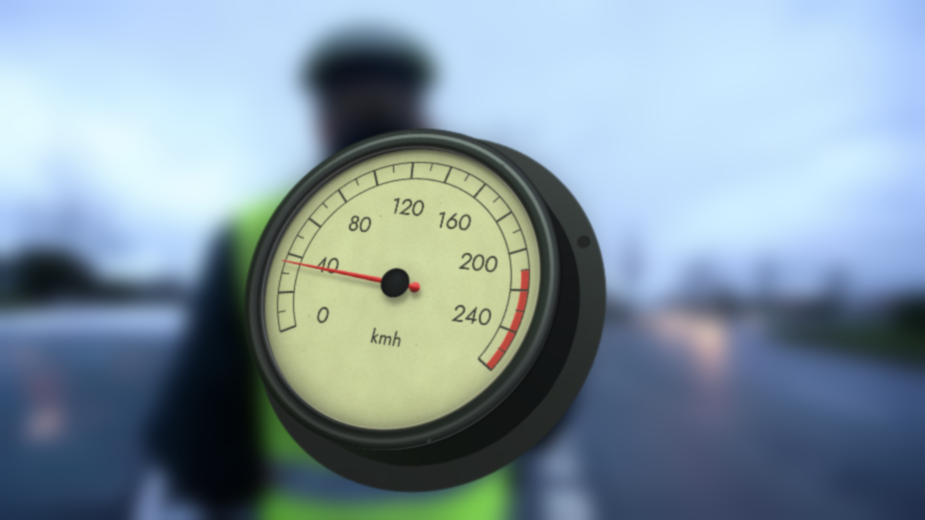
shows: 35 km/h
